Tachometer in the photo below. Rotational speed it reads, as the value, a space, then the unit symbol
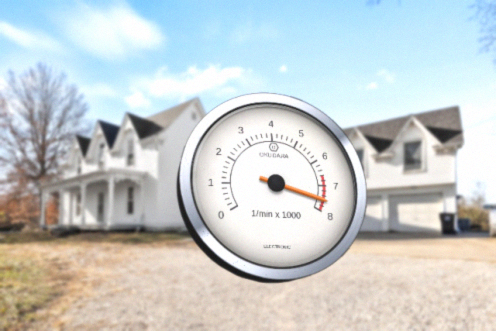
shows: 7600 rpm
